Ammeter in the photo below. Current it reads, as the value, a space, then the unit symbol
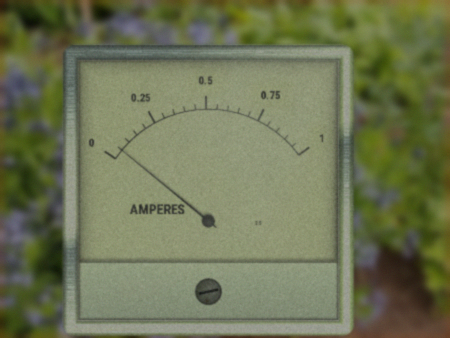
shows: 0.05 A
